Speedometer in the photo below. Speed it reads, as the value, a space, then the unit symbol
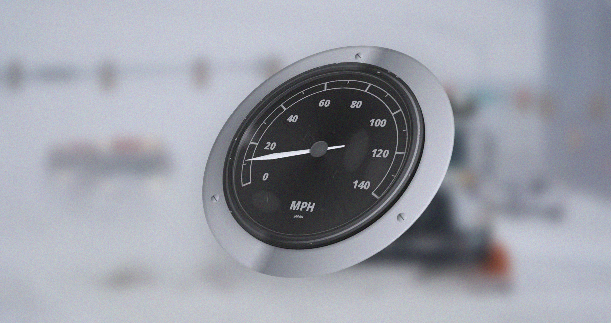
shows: 10 mph
